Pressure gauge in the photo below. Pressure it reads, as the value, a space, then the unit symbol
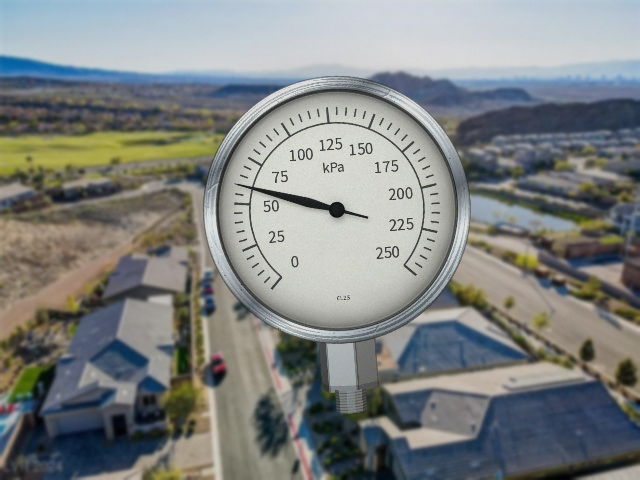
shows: 60 kPa
